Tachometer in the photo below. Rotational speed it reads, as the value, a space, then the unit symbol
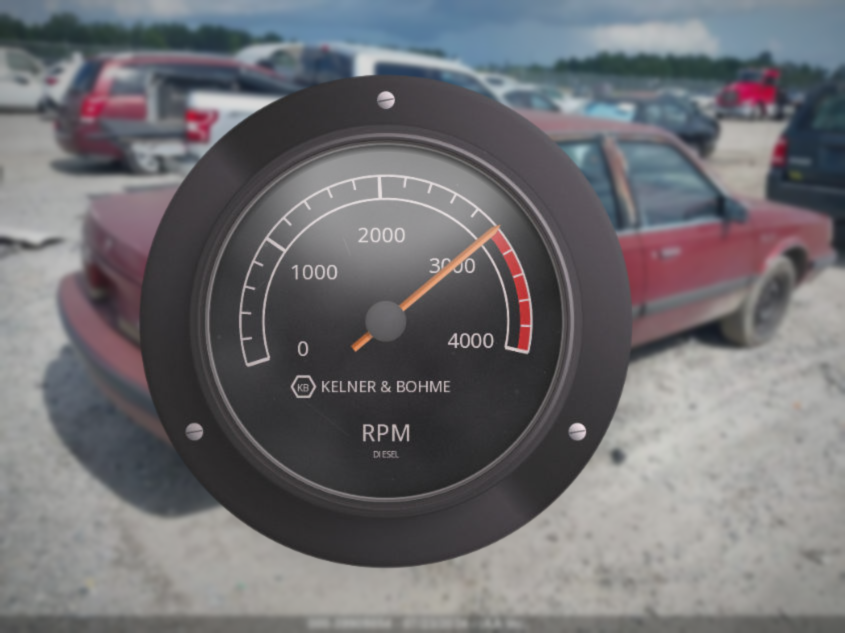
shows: 3000 rpm
